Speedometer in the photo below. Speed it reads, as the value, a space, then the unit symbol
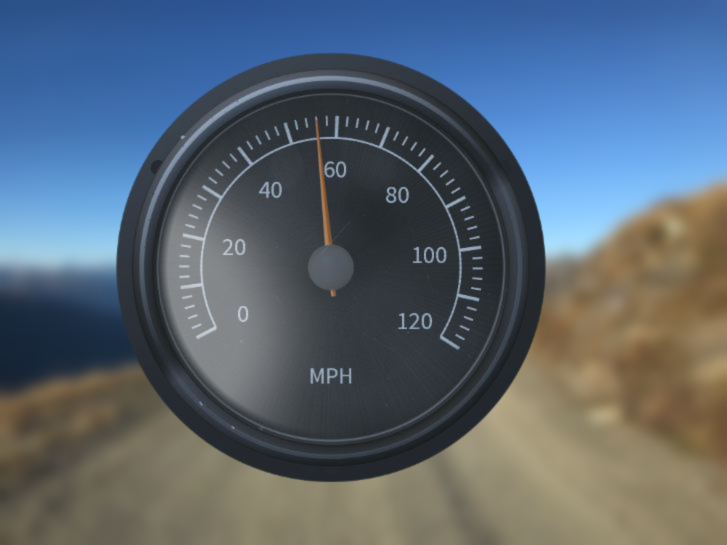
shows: 56 mph
